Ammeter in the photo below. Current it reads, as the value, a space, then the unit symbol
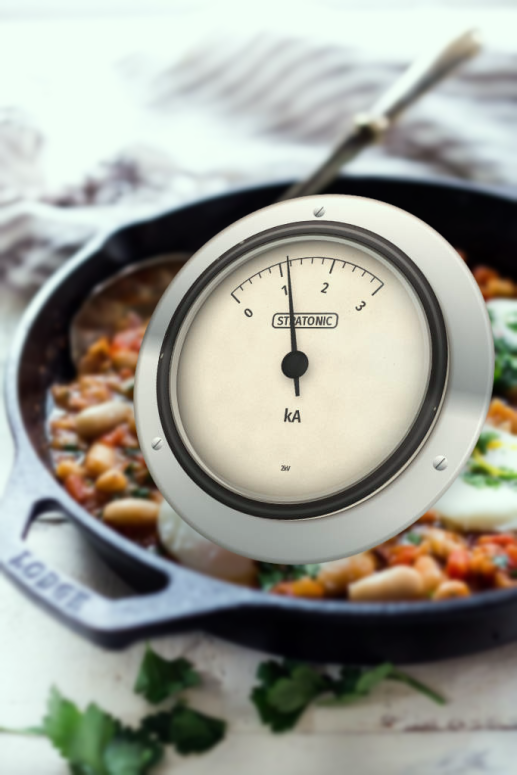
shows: 1.2 kA
